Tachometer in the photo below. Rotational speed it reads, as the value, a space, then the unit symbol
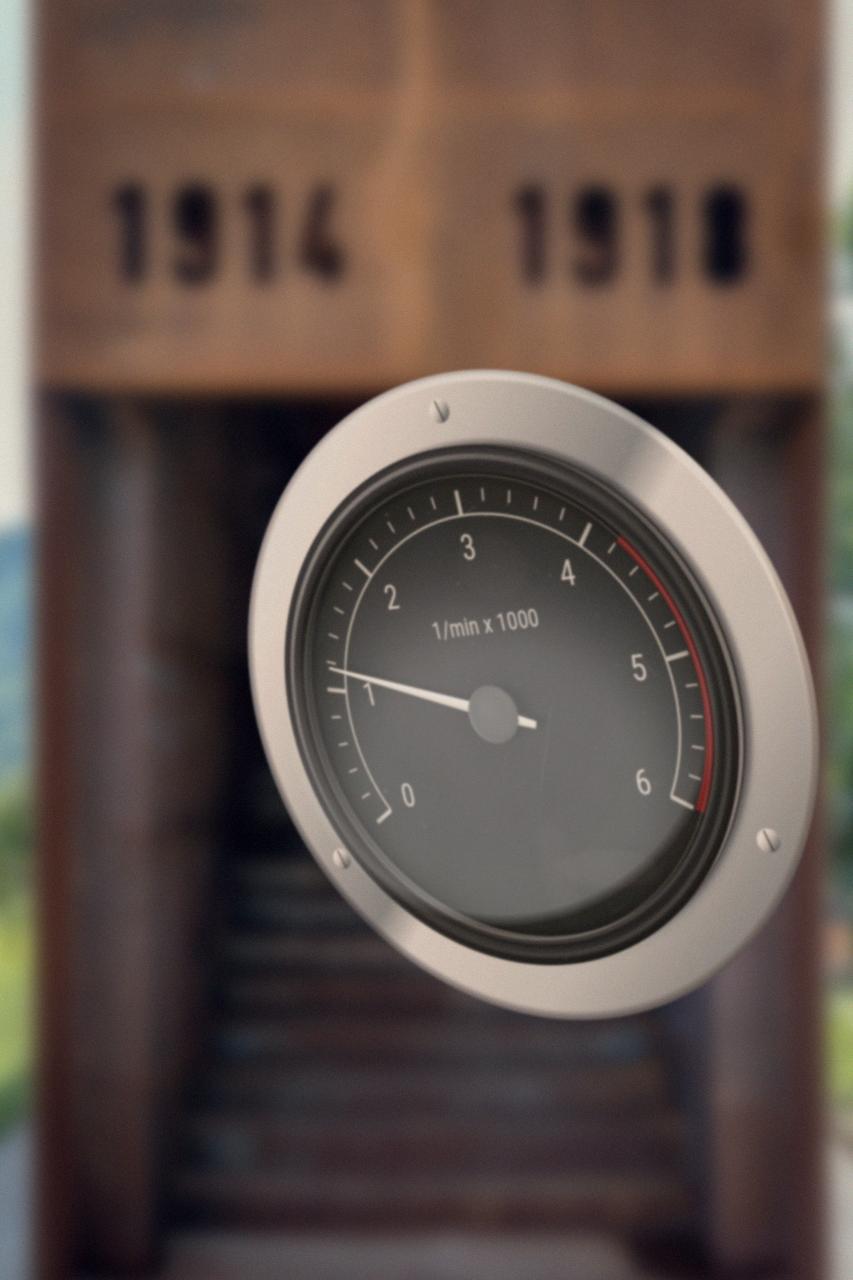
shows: 1200 rpm
